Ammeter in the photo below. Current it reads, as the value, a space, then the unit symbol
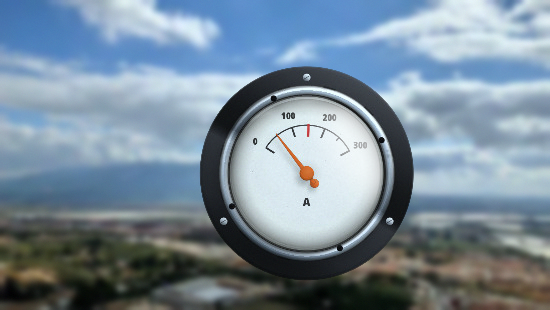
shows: 50 A
